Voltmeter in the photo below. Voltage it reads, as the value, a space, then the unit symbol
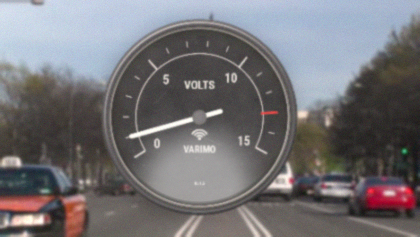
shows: 1 V
